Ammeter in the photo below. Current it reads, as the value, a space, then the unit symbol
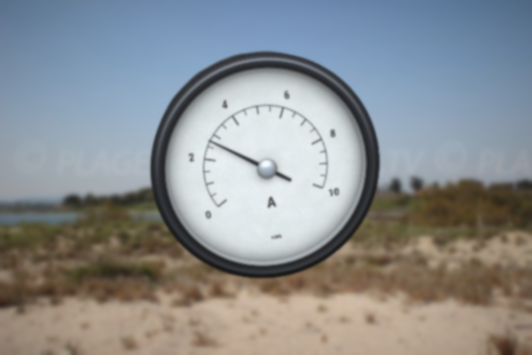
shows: 2.75 A
